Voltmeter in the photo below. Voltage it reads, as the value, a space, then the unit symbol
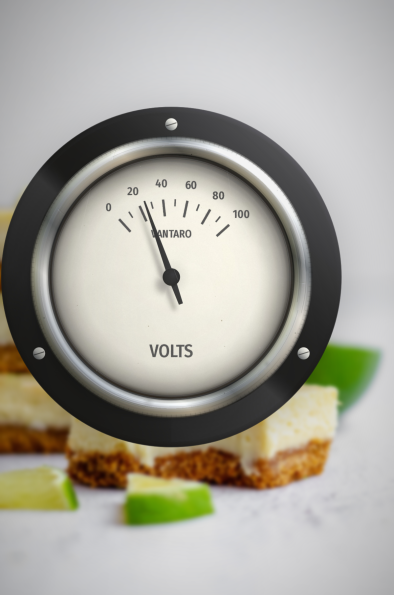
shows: 25 V
